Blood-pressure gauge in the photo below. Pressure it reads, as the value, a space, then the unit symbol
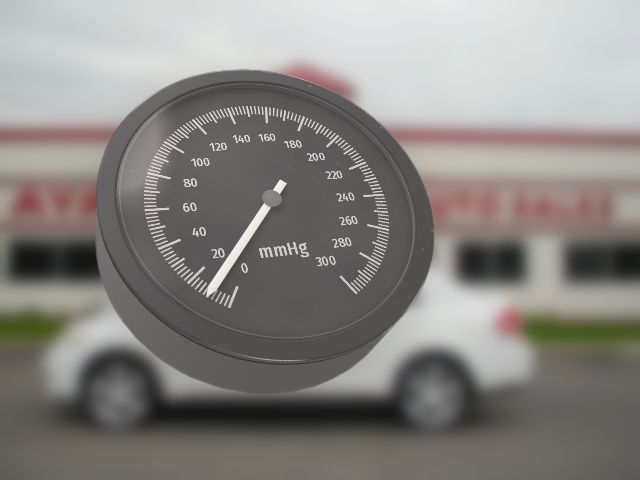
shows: 10 mmHg
